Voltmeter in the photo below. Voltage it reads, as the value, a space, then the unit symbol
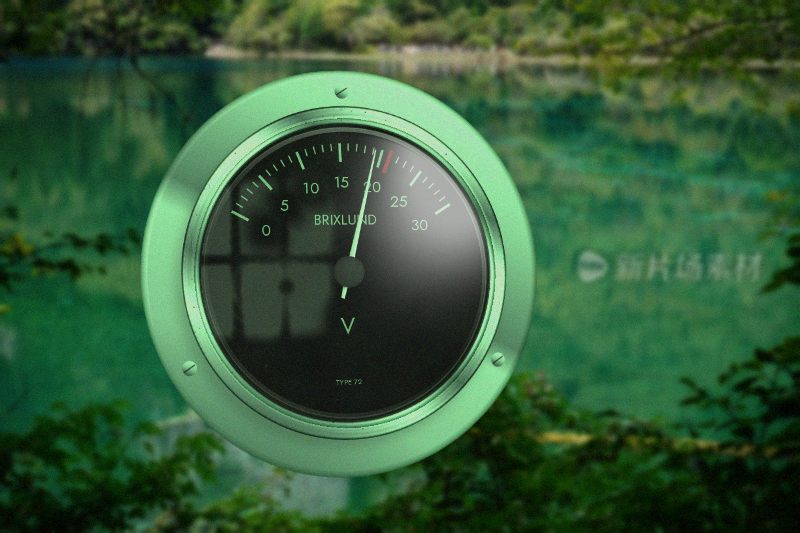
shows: 19 V
